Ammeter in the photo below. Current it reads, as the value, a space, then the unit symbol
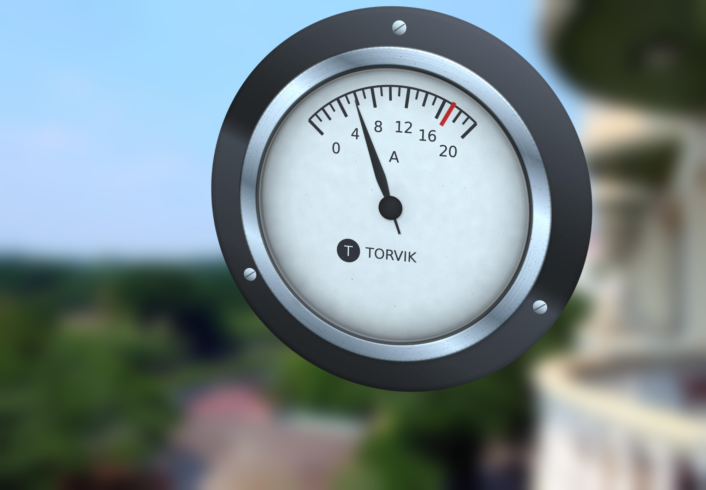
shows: 6 A
